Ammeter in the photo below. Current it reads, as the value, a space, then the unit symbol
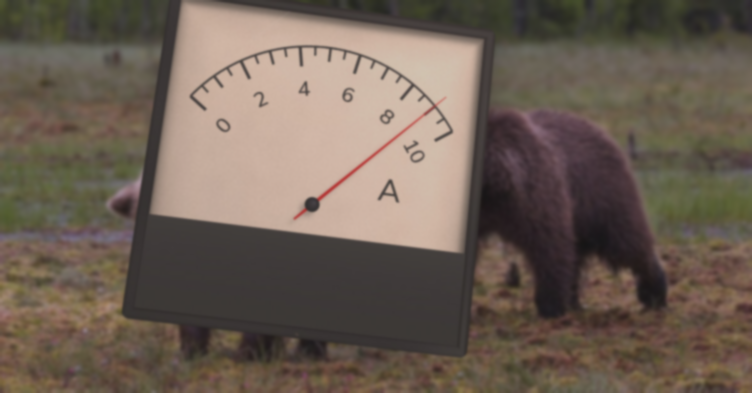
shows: 9 A
